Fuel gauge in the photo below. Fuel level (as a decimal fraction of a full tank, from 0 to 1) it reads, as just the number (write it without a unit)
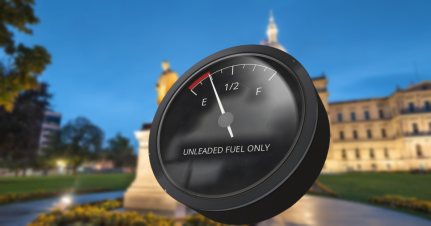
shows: 0.25
